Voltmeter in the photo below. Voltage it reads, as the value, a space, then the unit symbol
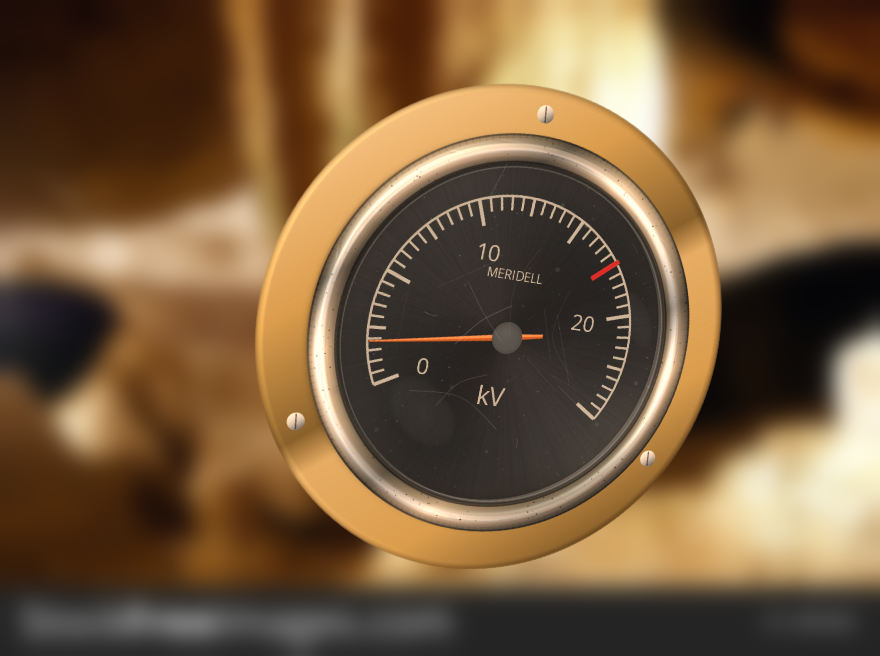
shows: 2 kV
